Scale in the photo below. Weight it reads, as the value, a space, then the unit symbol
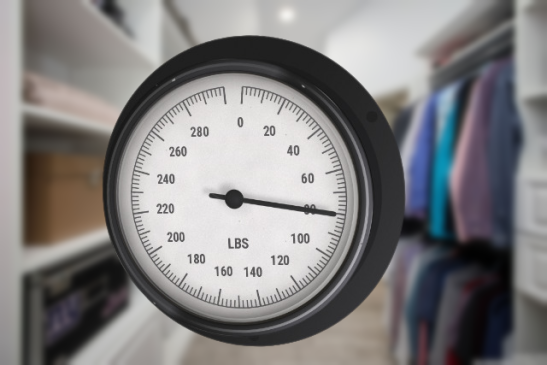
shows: 80 lb
